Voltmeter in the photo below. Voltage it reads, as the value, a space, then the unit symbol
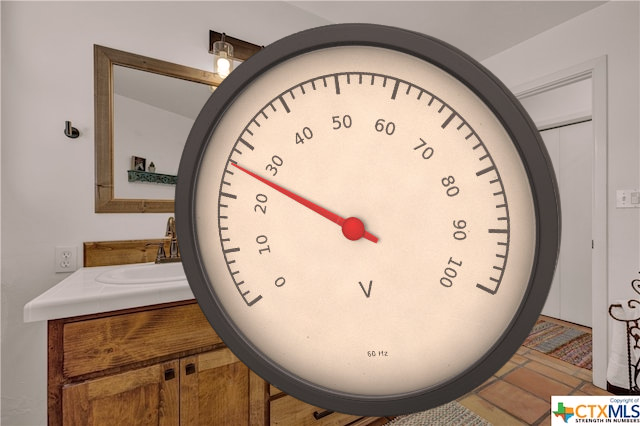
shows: 26 V
